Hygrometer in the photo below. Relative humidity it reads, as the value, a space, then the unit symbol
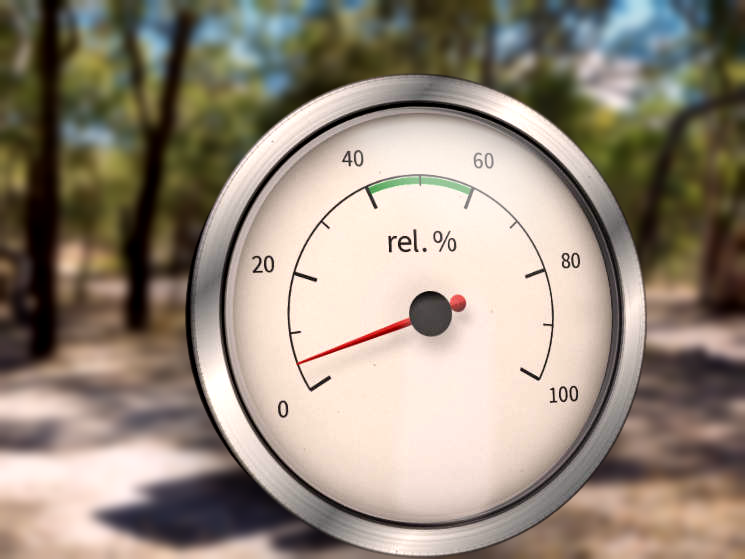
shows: 5 %
